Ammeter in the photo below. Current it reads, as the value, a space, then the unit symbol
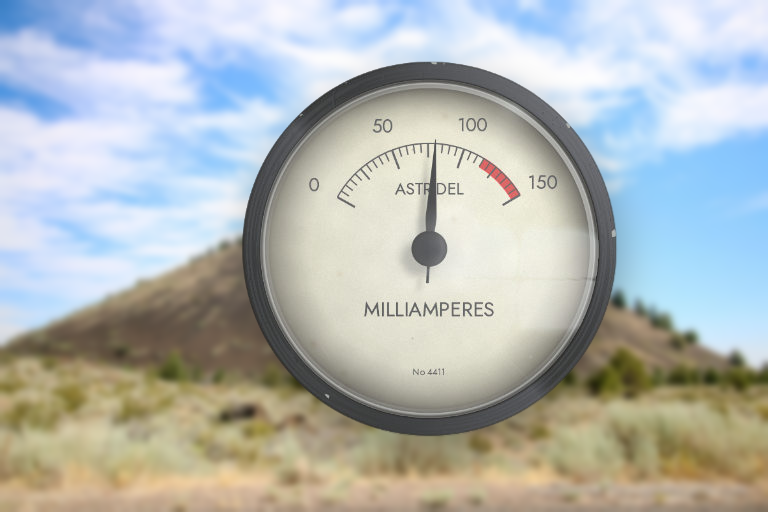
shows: 80 mA
